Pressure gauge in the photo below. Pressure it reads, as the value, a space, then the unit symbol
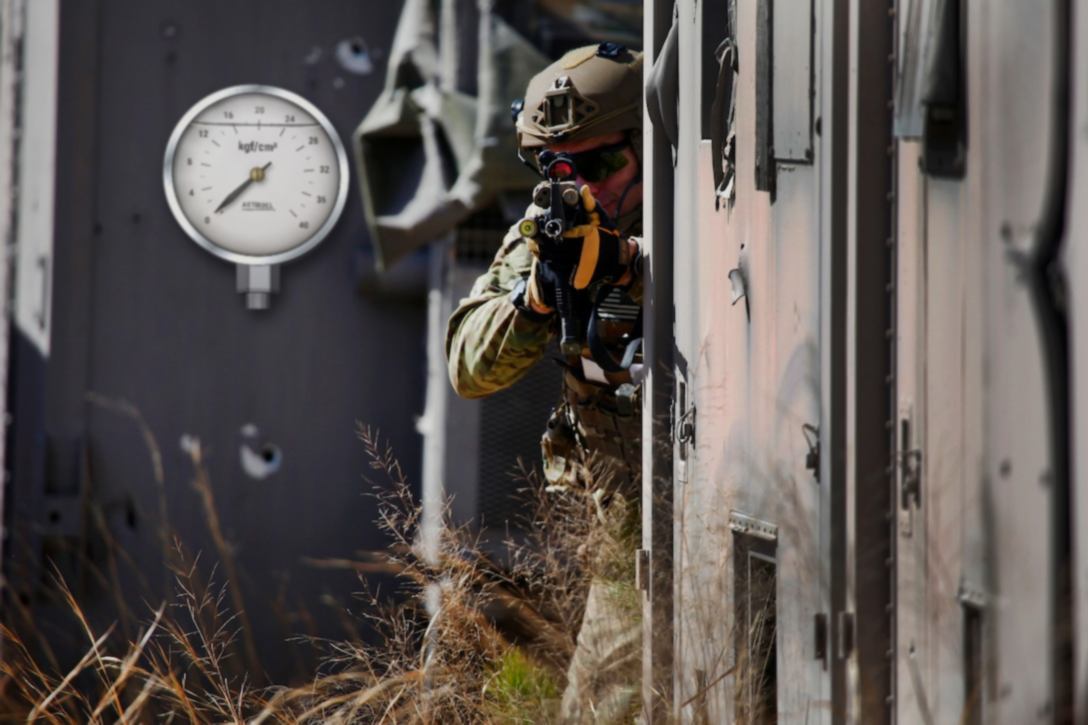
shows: 0 kg/cm²
